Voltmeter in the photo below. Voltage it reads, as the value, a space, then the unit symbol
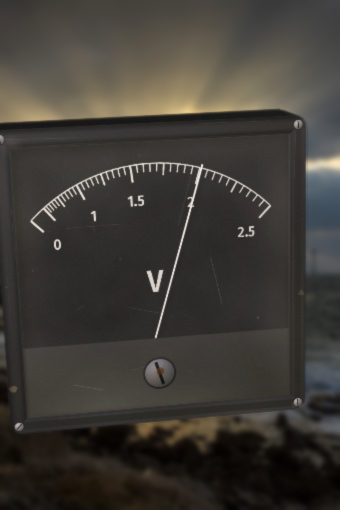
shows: 2 V
